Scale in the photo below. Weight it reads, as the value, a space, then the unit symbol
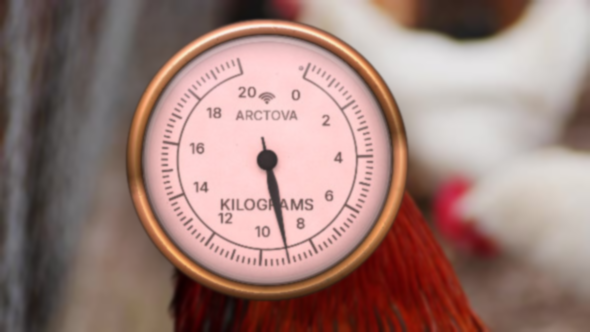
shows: 9 kg
